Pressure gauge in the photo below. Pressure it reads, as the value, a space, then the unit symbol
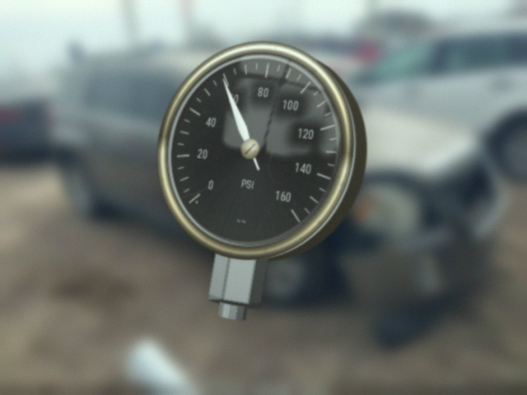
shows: 60 psi
